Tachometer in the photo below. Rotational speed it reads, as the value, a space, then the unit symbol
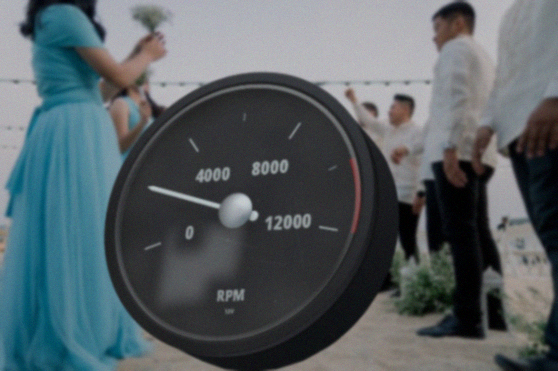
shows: 2000 rpm
